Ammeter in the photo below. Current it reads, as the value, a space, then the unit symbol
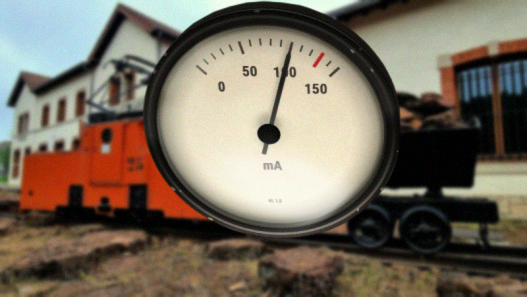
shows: 100 mA
